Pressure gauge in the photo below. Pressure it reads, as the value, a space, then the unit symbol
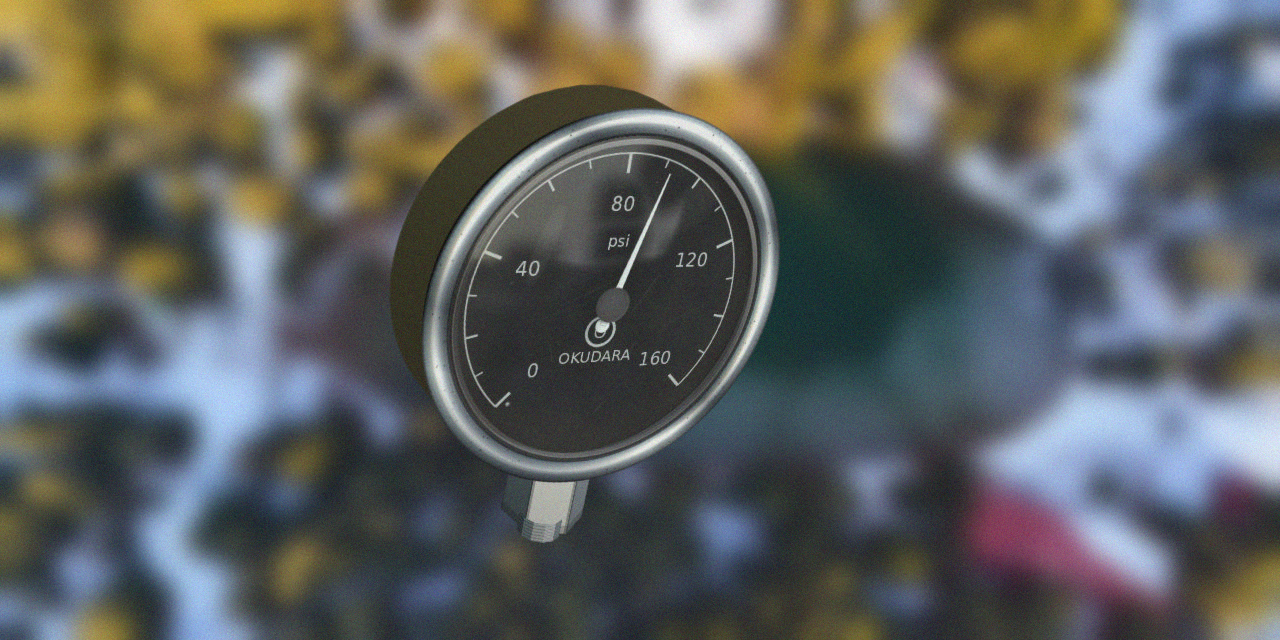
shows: 90 psi
